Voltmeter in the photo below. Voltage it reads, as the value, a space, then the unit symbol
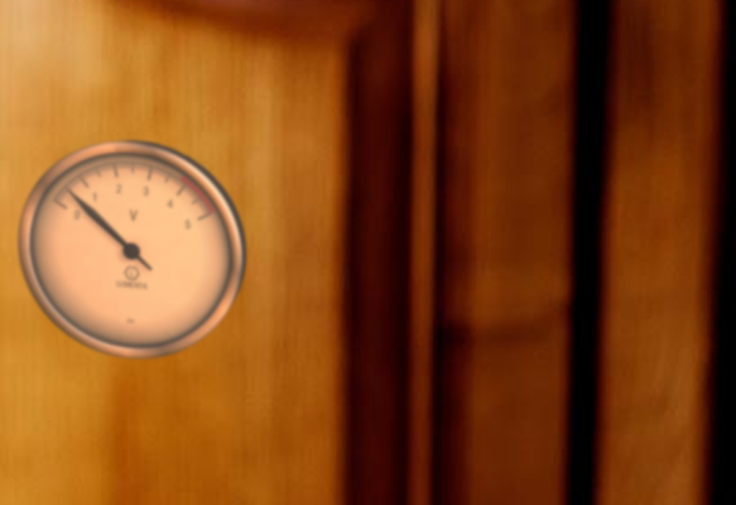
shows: 0.5 V
